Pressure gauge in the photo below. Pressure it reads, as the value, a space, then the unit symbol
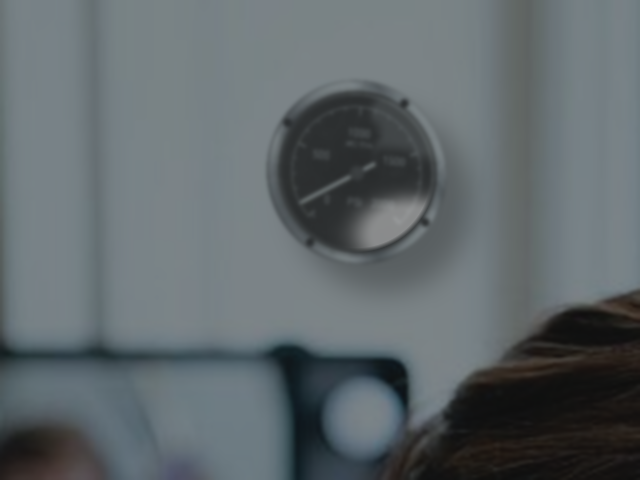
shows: 100 psi
